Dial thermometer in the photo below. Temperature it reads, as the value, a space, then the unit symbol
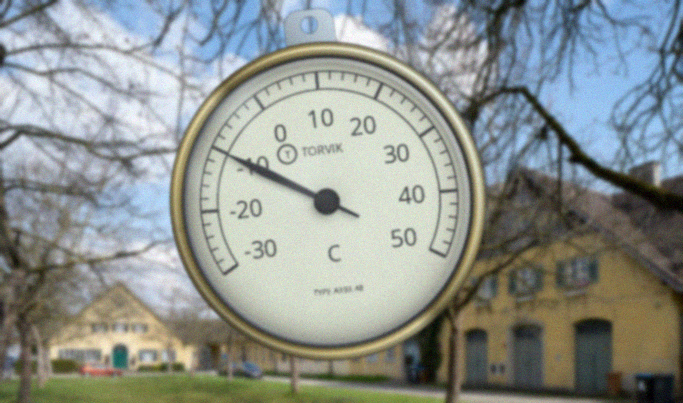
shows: -10 °C
